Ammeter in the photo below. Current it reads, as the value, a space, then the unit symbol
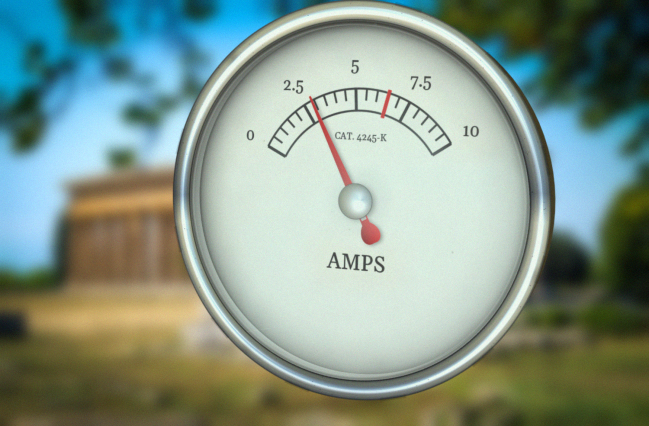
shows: 3 A
